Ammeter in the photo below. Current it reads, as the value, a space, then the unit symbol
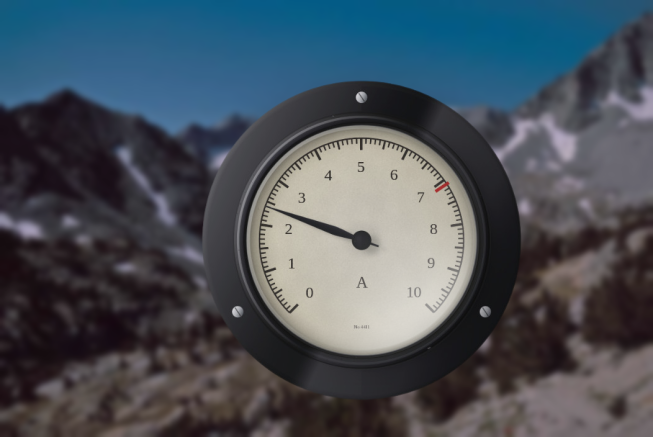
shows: 2.4 A
